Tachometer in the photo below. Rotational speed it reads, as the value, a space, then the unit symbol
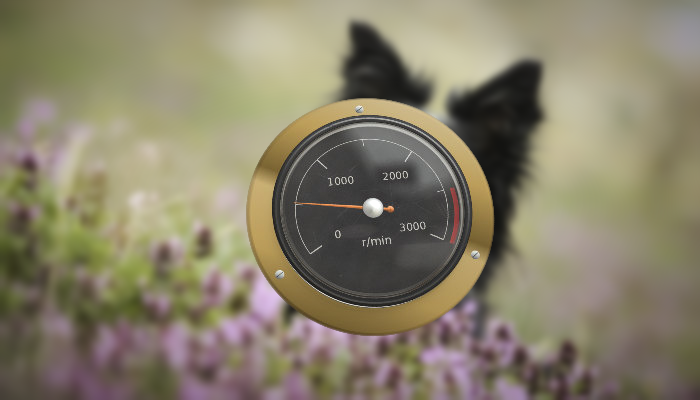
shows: 500 rpm
